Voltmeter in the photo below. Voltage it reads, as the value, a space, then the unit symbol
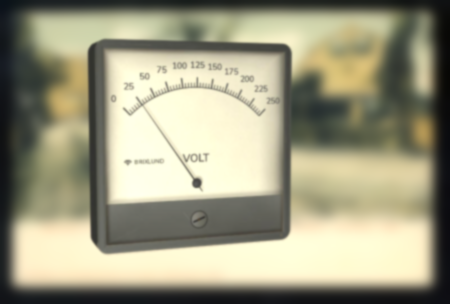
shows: 25 V
